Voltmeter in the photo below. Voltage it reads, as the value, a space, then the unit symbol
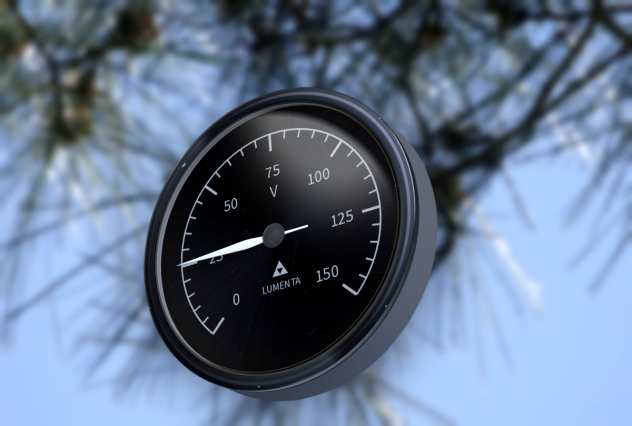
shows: 25 V
